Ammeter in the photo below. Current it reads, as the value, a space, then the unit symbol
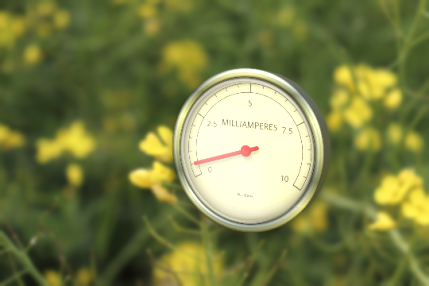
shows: 0.5 mA
